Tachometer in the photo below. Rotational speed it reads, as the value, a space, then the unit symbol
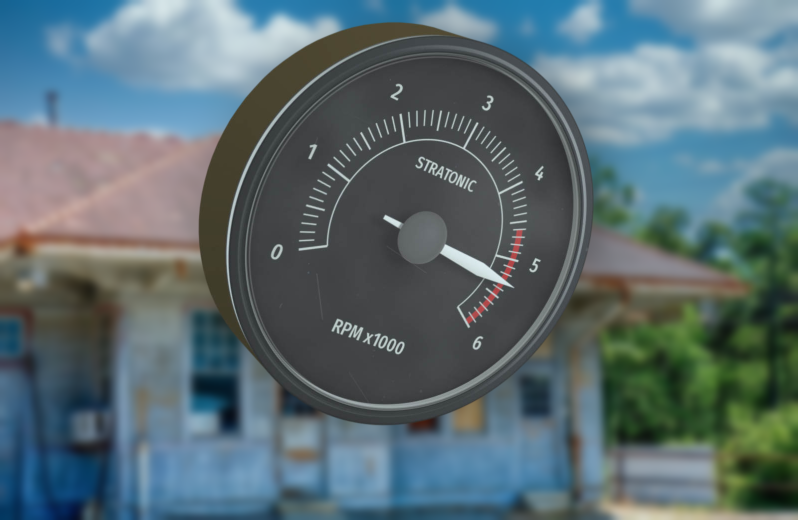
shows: 5300 rpm
